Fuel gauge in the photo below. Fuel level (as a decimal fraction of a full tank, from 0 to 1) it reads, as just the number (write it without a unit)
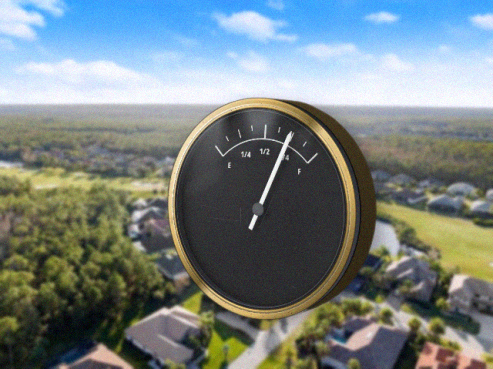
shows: 0.75
